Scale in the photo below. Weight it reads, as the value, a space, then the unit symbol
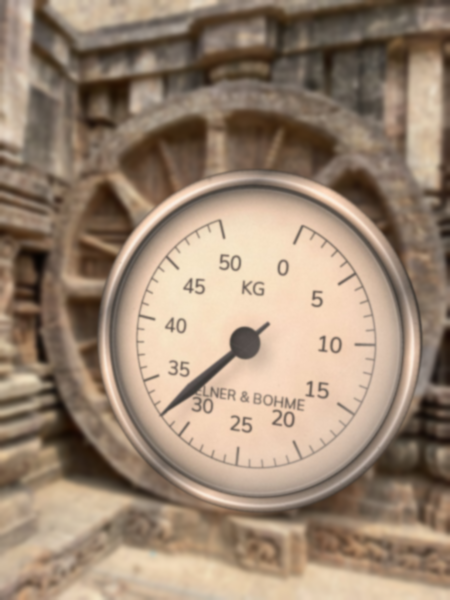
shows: 32 kg
